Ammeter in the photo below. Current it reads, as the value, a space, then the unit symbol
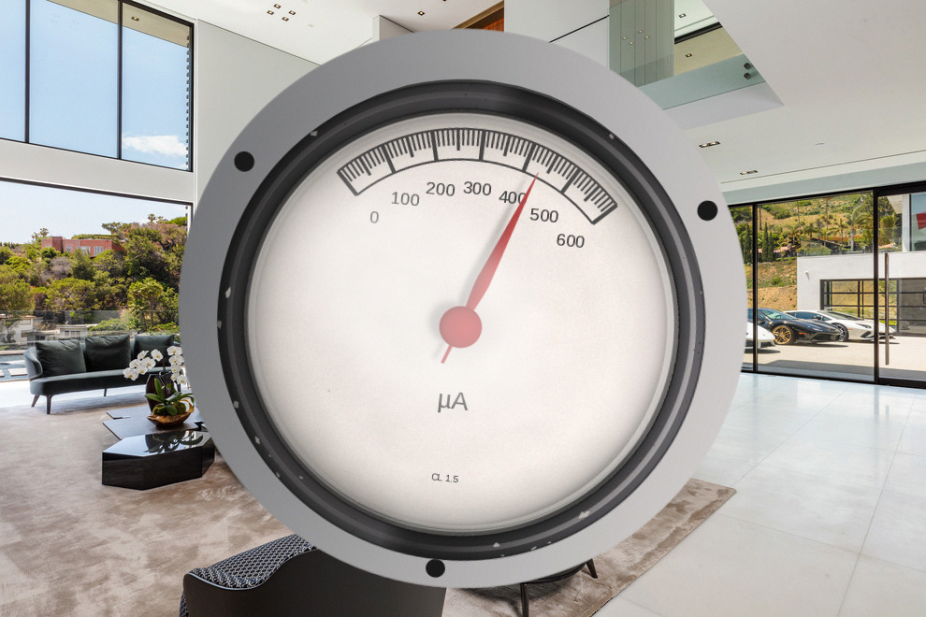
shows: 430 µA
